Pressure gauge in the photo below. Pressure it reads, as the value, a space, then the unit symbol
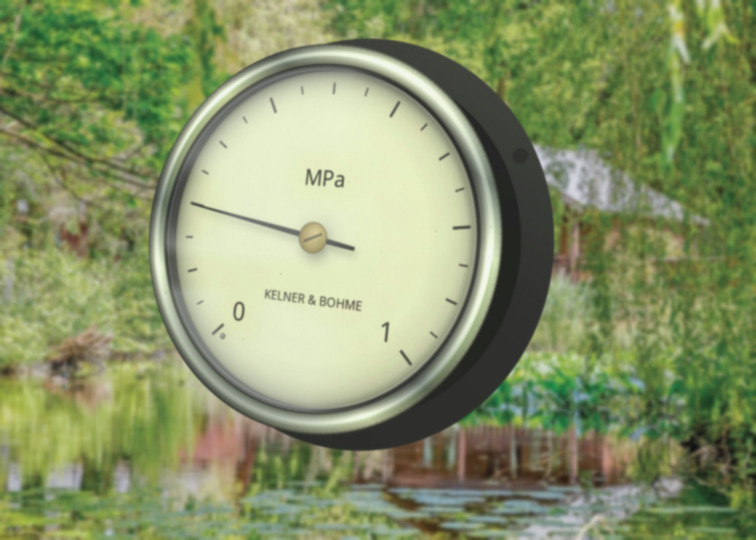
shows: 0.2 MPa
